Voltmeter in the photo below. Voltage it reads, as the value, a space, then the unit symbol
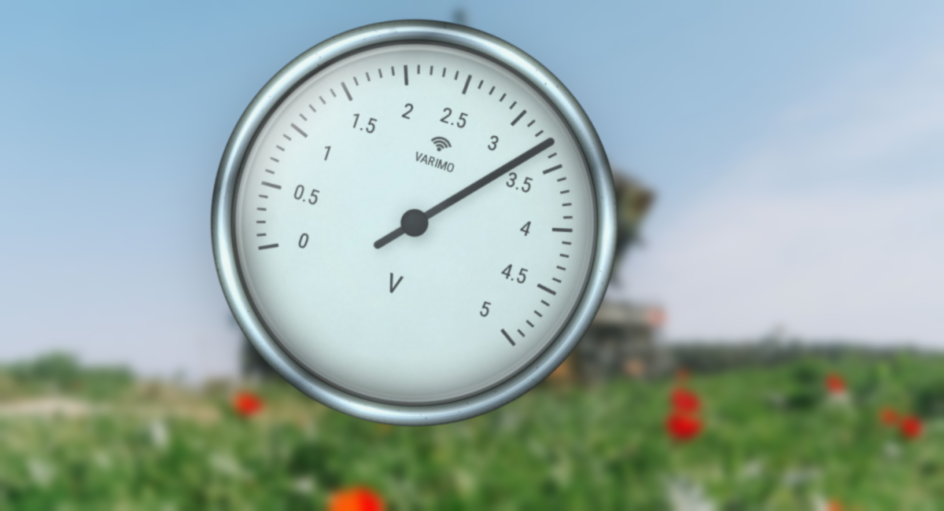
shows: 3.3 V
